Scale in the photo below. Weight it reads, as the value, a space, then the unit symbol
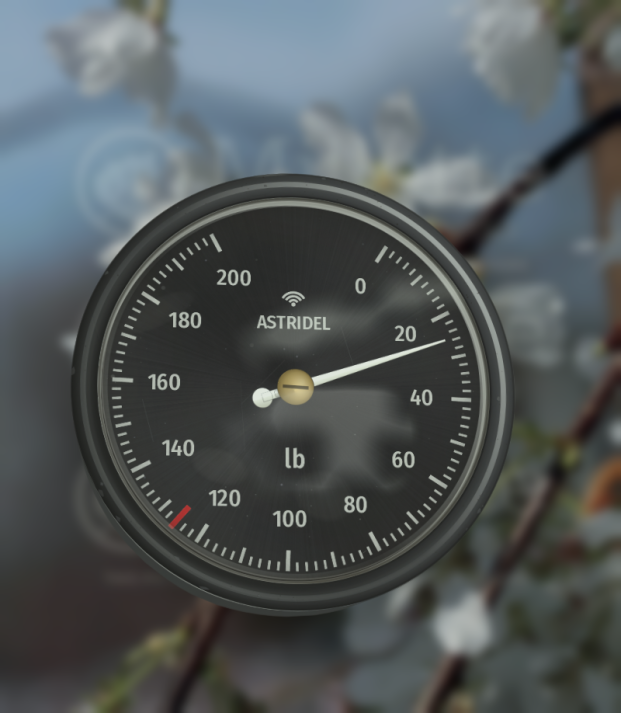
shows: 26 lb
